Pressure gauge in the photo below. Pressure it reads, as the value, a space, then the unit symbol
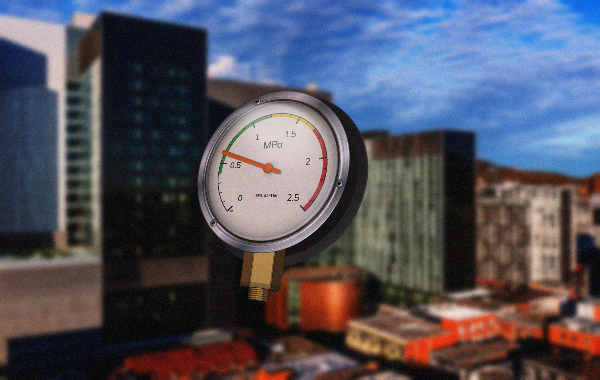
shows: 0.6 MPa
